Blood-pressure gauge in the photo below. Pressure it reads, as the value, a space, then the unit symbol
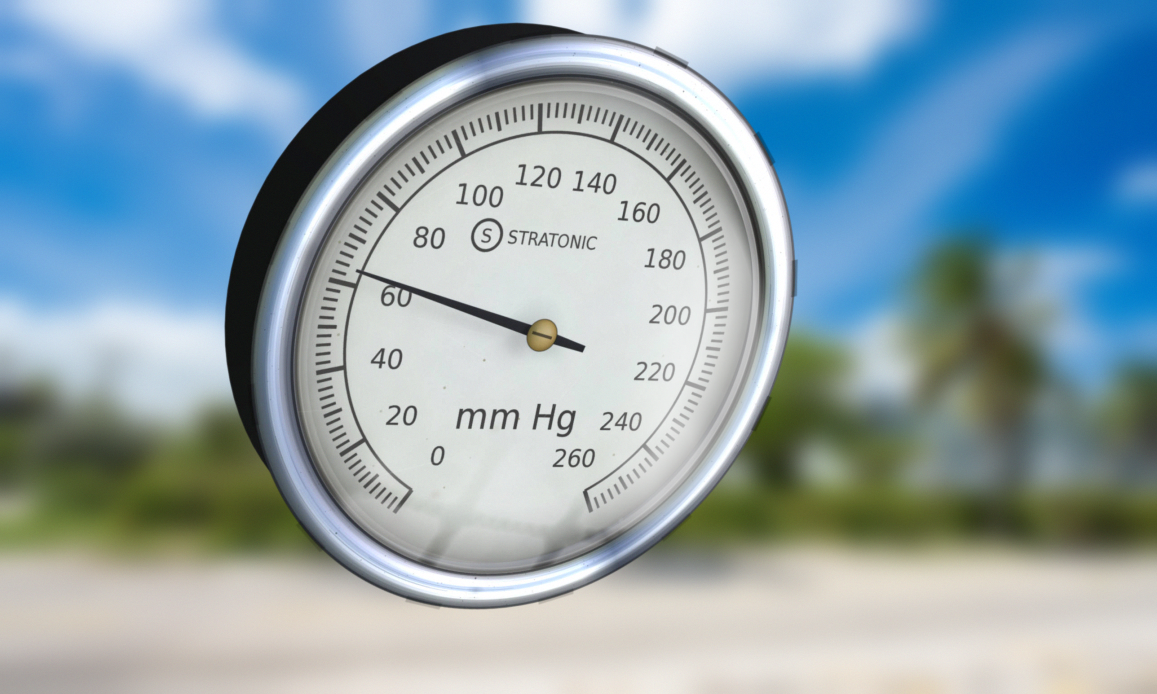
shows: 64 mmHg
